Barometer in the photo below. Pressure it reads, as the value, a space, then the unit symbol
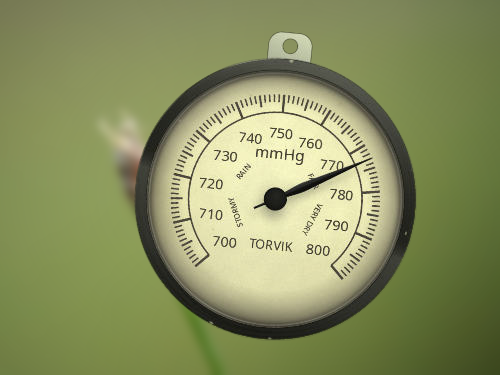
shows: 773 mmHg
